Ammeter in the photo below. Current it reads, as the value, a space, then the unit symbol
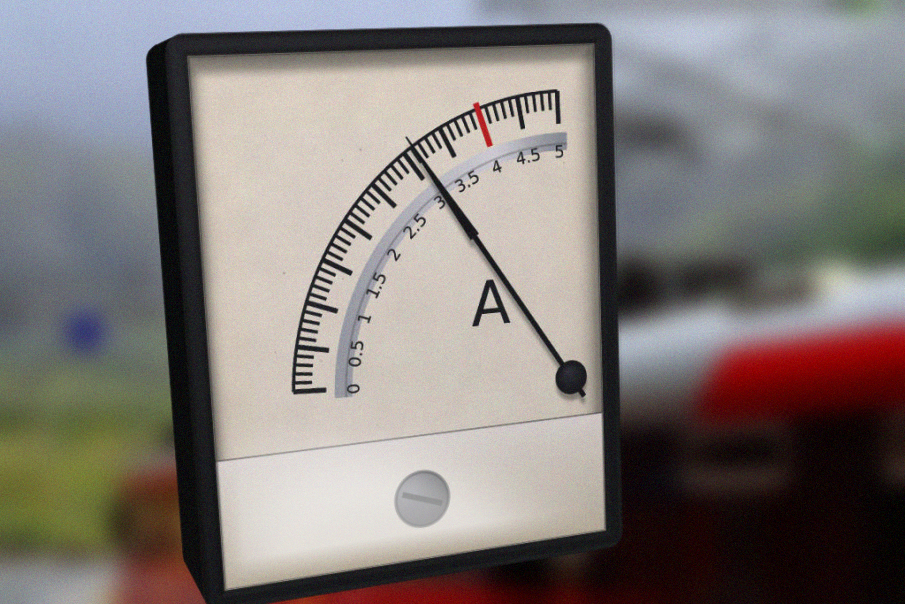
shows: 3.1 A
